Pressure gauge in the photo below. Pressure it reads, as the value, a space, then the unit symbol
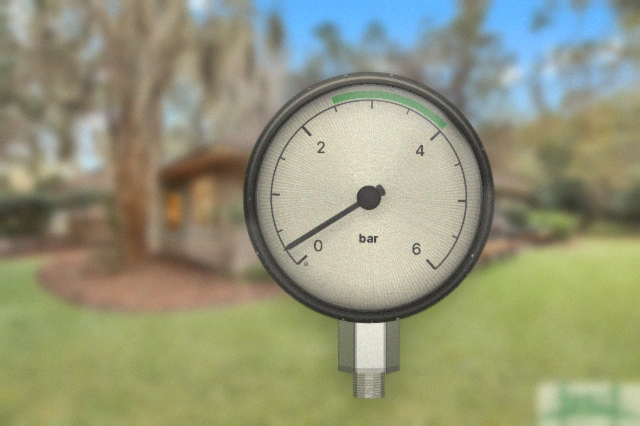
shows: 0.25 bar
